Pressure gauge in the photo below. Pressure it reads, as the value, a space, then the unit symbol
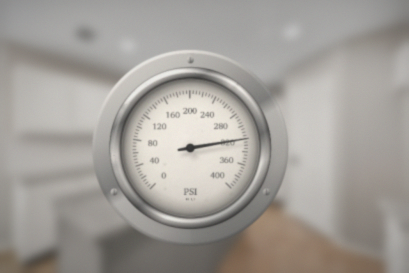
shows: 320 psi
